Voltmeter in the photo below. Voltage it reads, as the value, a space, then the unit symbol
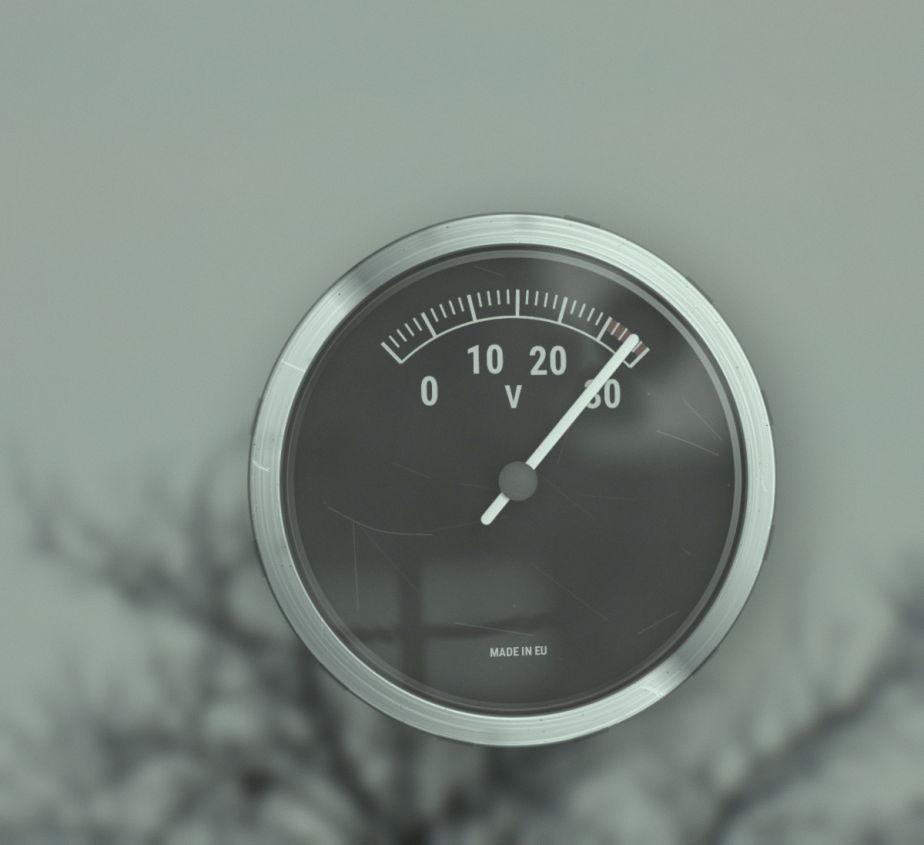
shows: 28 V
